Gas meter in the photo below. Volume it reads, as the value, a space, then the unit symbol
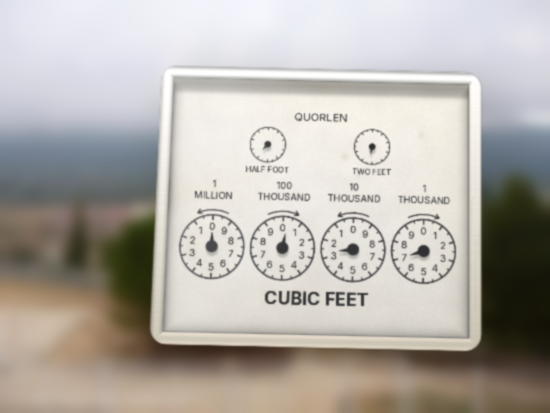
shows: 2700 ft³
